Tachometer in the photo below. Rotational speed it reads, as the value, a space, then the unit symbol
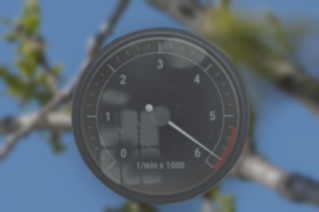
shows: 5800 rpm
